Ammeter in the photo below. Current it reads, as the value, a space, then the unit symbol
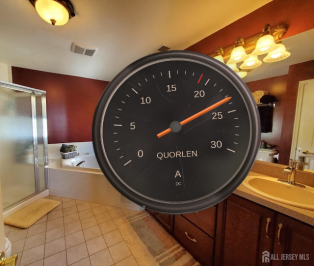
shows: 23.5 A
